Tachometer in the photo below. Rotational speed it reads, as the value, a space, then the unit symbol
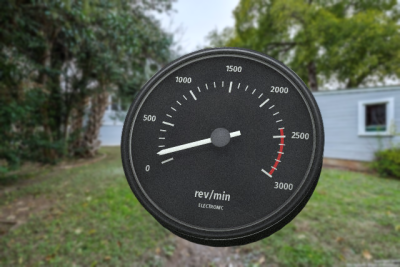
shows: 100 rpm
